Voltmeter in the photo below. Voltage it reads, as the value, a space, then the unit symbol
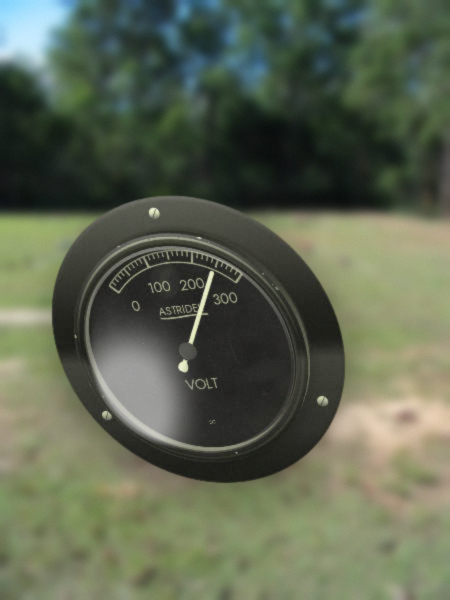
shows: 250 V
